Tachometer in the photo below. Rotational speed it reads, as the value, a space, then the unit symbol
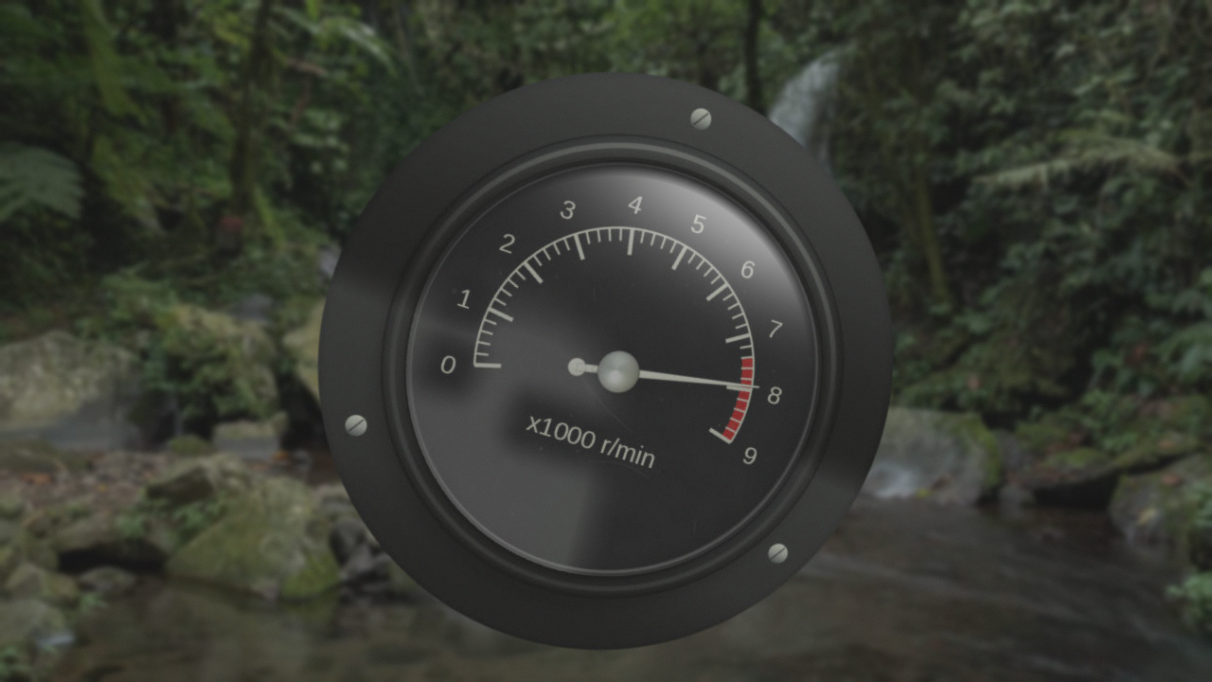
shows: 7900 rpm
